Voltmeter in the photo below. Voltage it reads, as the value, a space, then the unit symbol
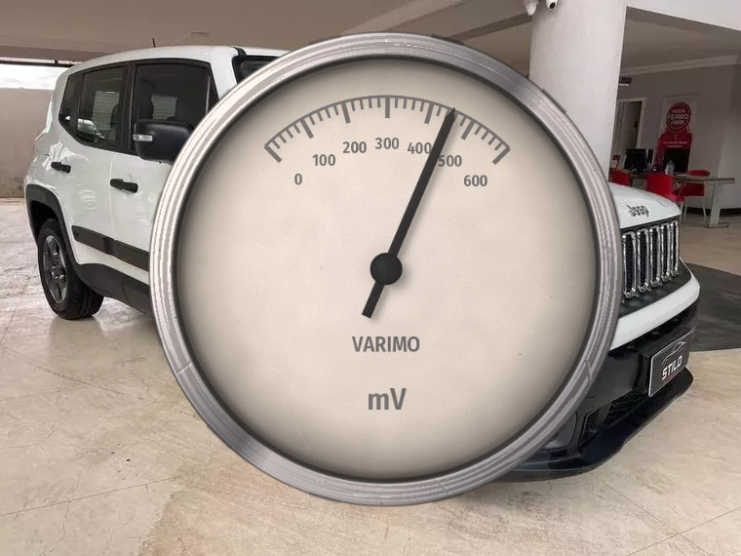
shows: 450 mV
